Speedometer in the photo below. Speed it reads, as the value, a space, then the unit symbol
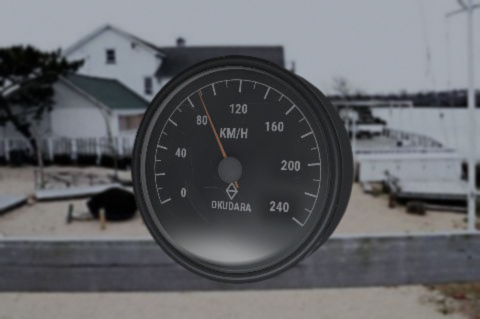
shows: 90 km/h
